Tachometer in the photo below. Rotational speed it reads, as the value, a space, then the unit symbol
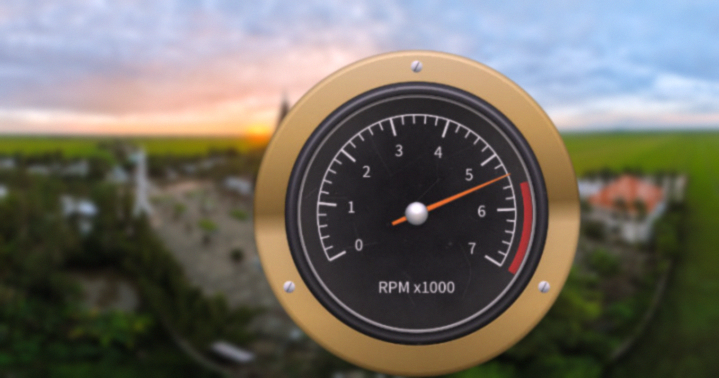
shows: 5400 rpm
